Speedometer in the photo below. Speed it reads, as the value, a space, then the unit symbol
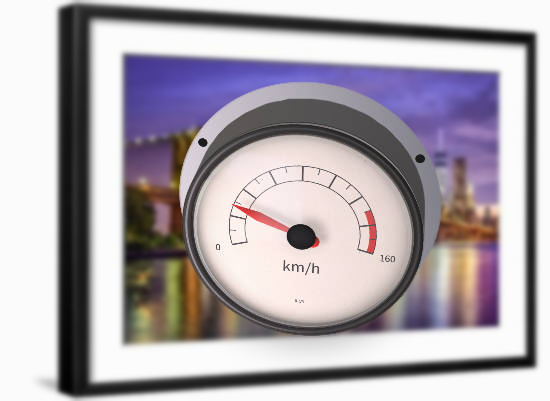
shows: 30 km/h
